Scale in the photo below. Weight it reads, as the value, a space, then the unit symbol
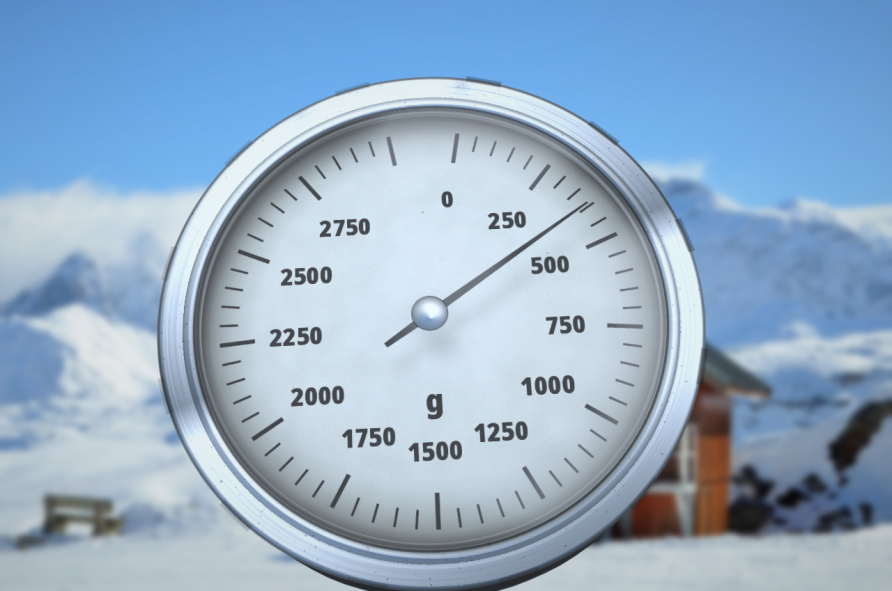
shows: 400 g
